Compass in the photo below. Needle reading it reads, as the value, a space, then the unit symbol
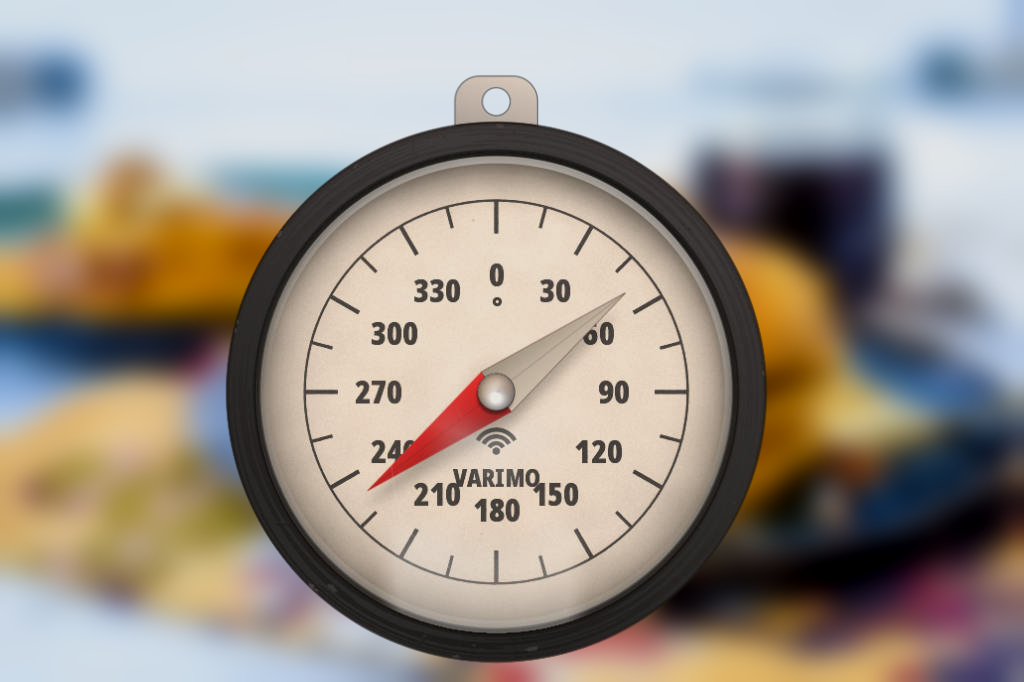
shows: 232.5 °
